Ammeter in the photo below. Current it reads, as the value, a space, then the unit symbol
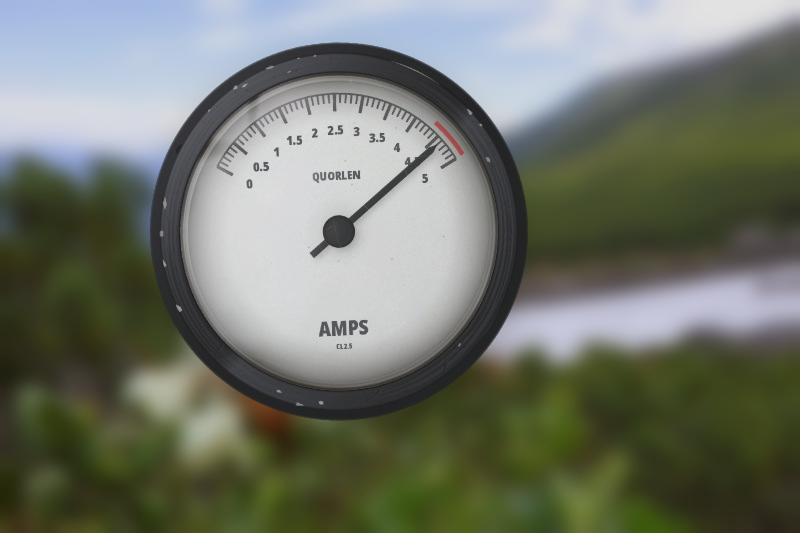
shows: 4.6 A
